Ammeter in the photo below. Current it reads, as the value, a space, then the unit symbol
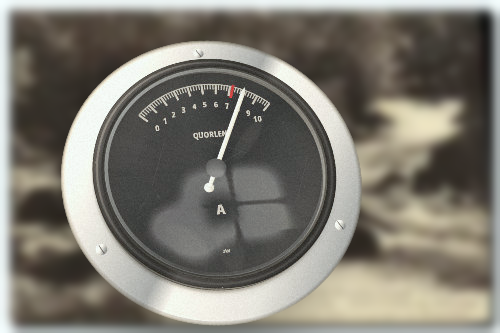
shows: 8 A
